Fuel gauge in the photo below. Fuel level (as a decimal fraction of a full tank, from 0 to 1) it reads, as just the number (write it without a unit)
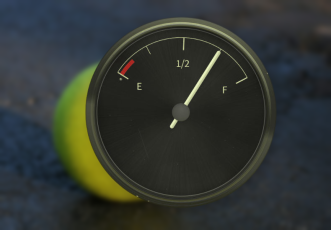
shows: 0.75
